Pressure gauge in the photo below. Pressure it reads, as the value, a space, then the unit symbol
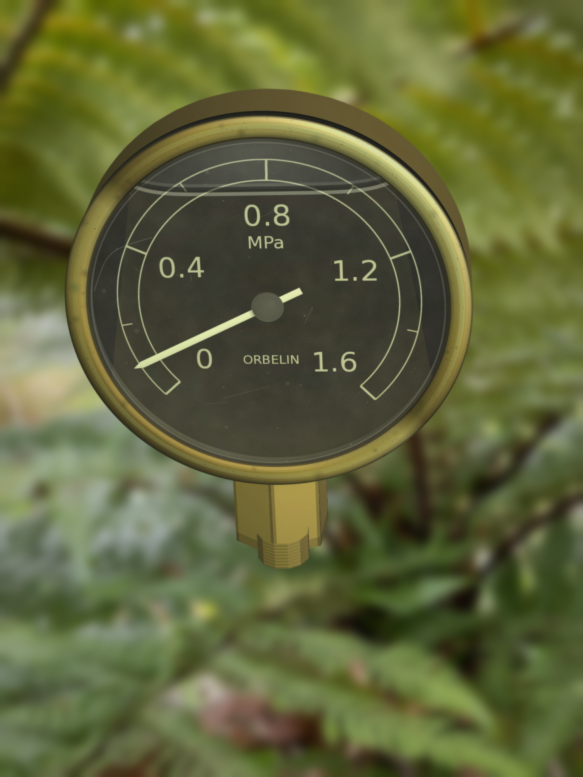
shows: 0.1 MPa
